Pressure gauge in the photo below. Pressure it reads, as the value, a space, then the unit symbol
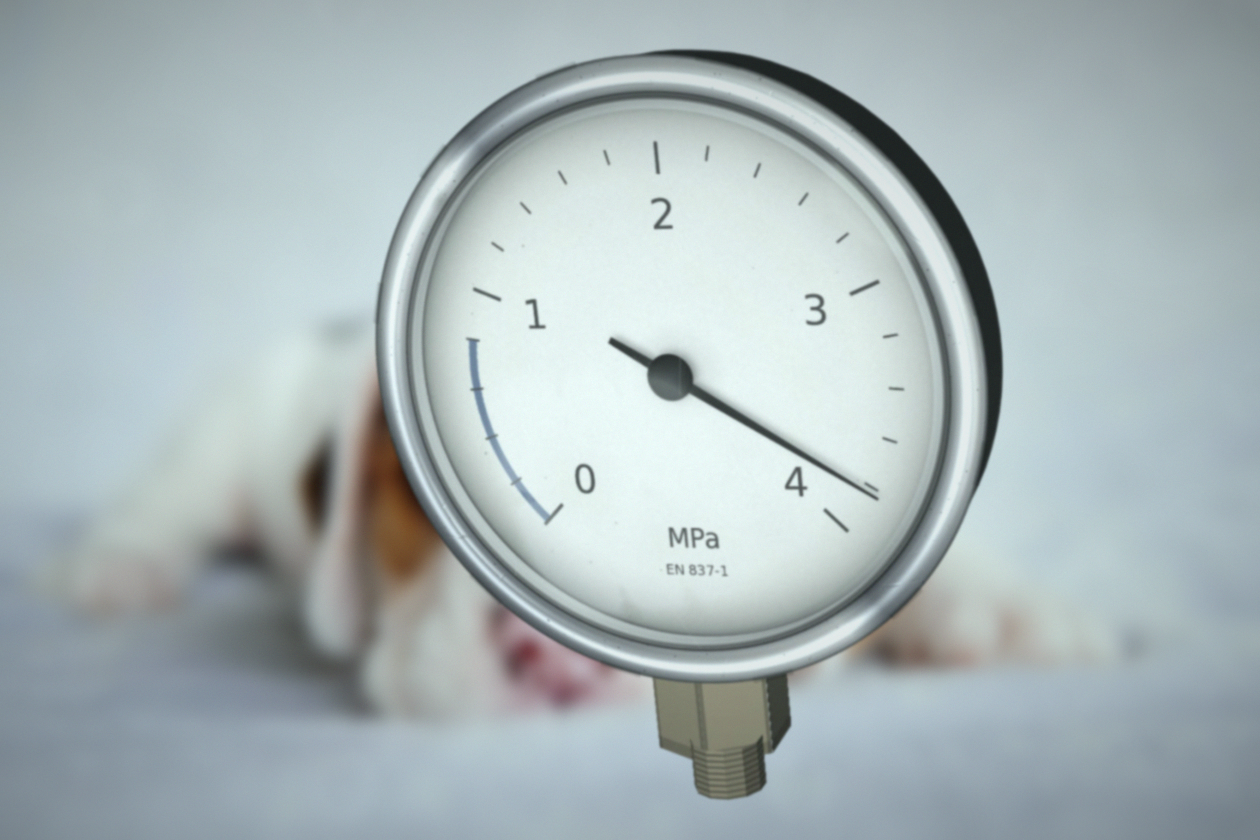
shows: 3.8 MPa
